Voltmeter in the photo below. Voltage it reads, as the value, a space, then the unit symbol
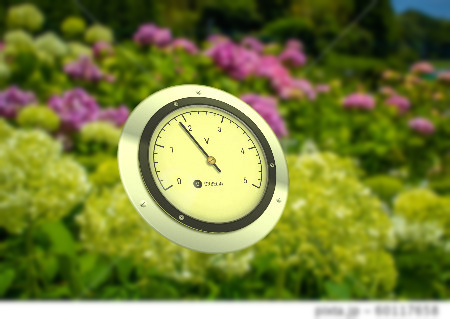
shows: 1.8 V
